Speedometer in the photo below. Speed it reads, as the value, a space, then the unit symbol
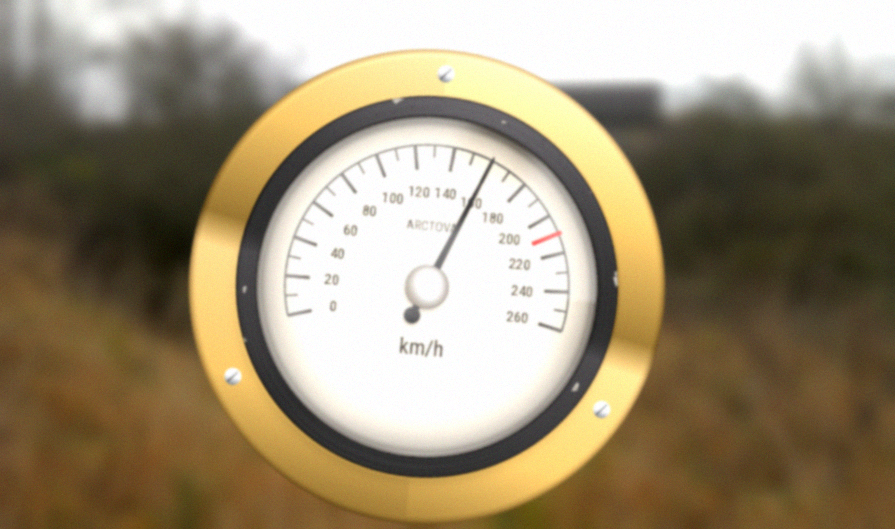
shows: 160 km/h
